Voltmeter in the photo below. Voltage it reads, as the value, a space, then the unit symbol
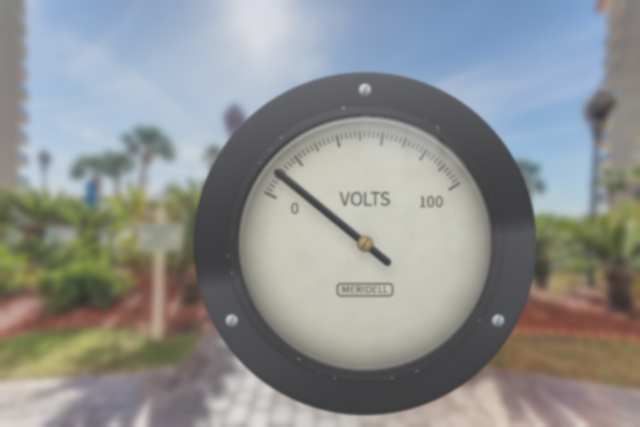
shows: 10 V
